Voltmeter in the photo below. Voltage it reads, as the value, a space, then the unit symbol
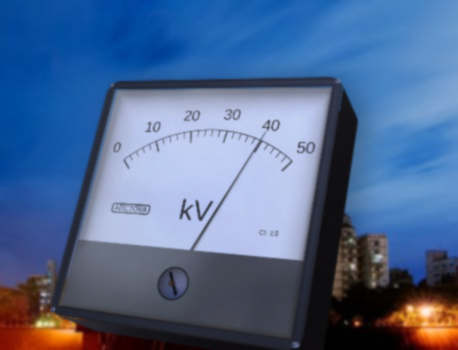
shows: 40 kV
